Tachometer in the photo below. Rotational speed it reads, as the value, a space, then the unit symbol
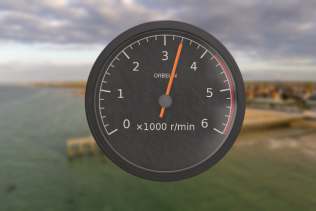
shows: 3400 rpm
